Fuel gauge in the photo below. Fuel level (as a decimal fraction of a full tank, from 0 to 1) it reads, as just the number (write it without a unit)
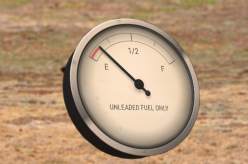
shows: 0.125
